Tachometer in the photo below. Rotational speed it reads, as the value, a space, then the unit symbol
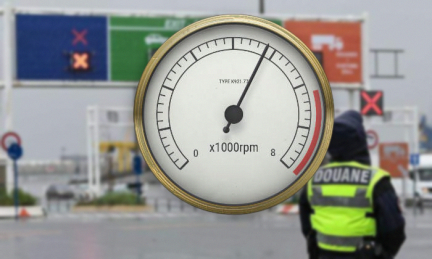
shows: 4800 rpm
